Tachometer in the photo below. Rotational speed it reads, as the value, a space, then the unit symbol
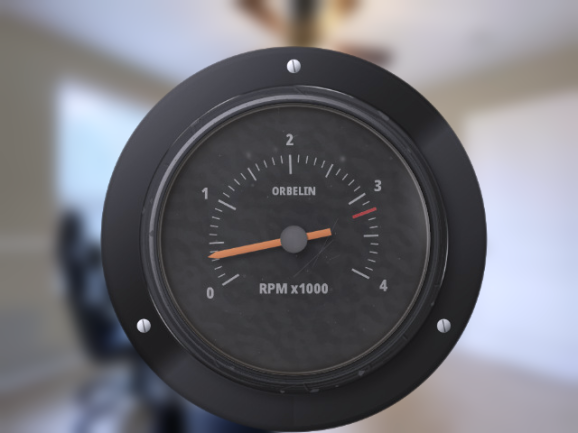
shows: 350 rpm
